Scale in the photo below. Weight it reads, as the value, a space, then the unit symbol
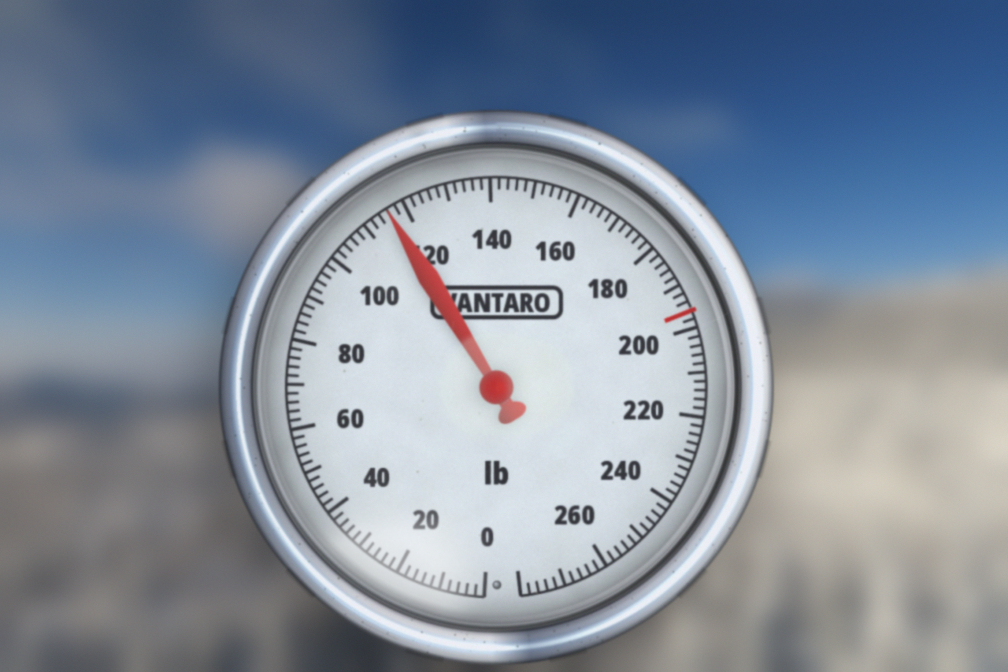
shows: 116 lb
